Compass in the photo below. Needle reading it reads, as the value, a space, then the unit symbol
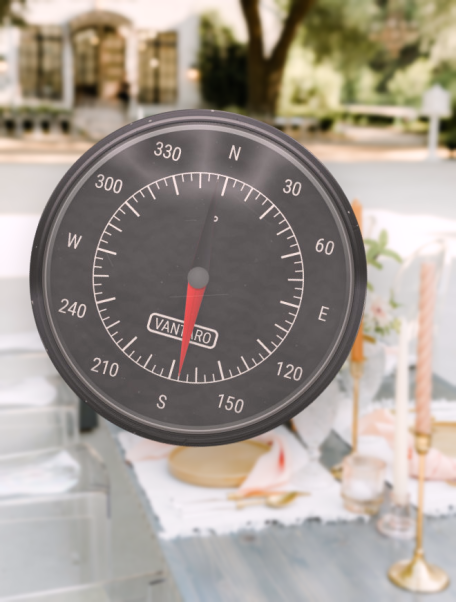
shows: 175 °
